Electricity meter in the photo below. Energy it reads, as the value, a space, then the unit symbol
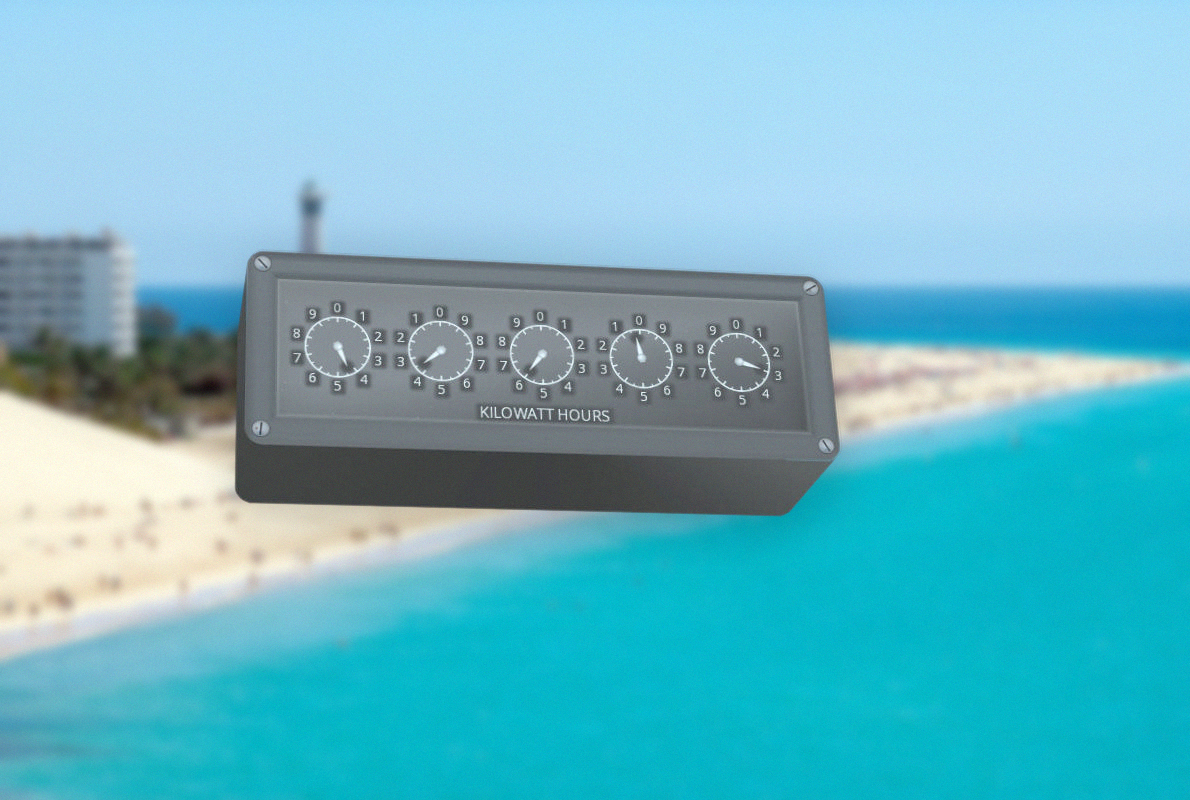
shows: 43603 kWh
